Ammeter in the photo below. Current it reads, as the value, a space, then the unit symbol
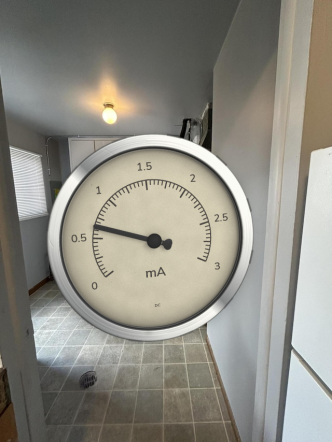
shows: 0.65 mA
